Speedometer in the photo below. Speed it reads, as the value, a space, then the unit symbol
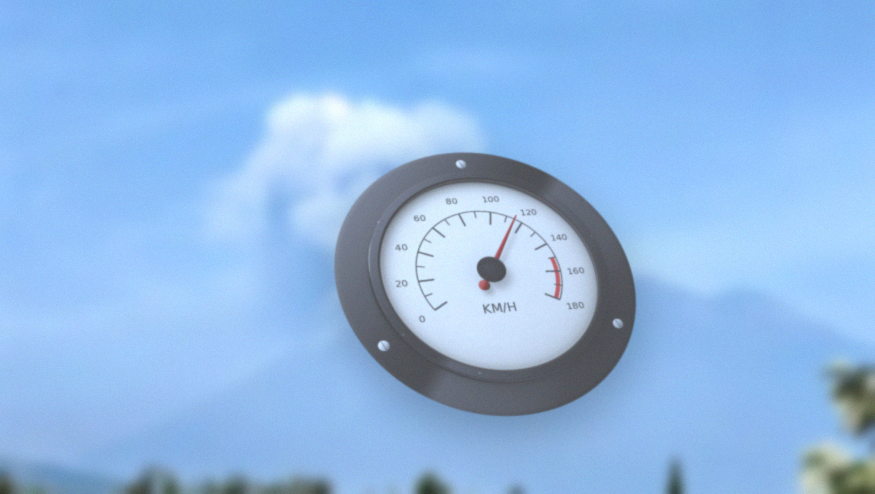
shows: 115 km/h
